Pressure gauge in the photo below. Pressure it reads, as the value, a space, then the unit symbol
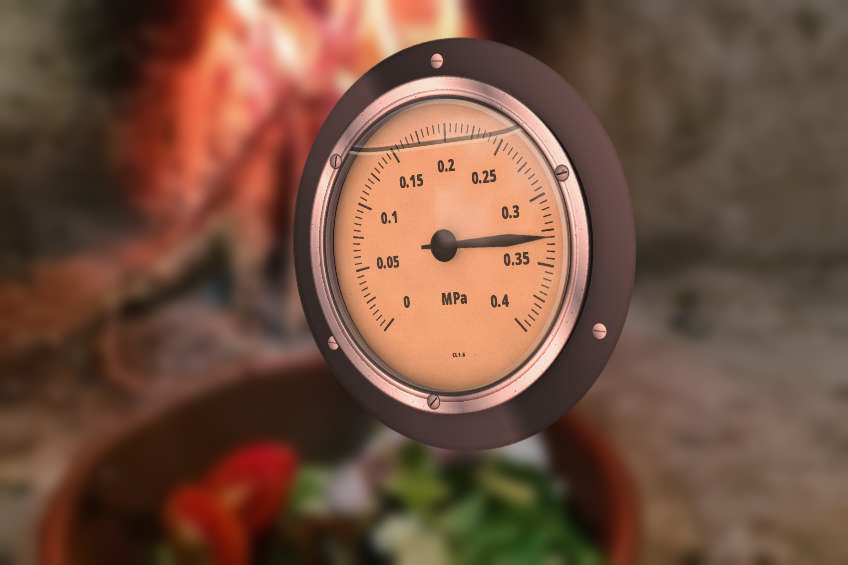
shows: 0.33 MPa
